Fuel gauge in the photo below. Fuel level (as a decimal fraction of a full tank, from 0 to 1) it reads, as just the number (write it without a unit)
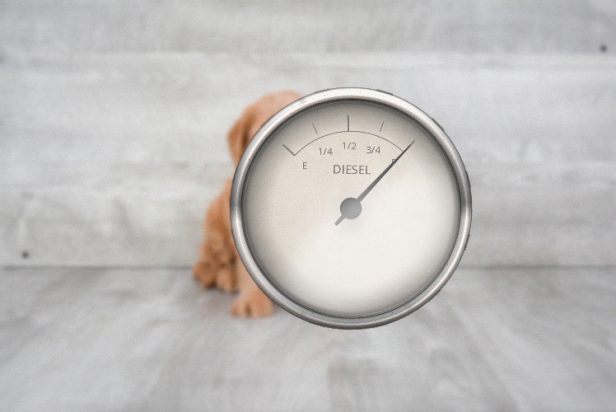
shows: 1
